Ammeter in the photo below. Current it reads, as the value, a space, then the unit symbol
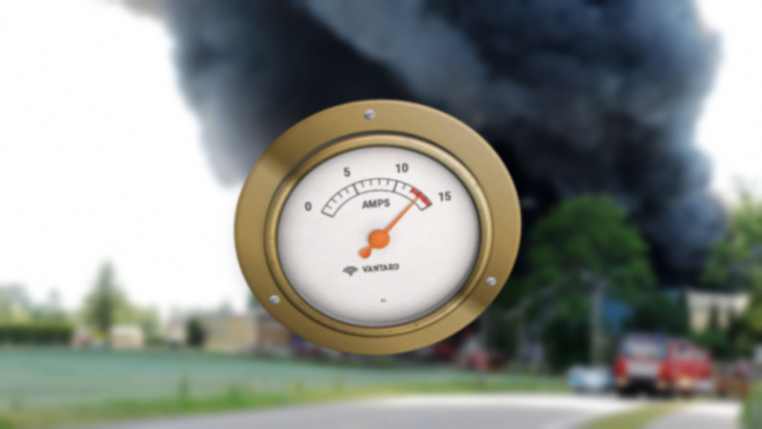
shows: 13 A
